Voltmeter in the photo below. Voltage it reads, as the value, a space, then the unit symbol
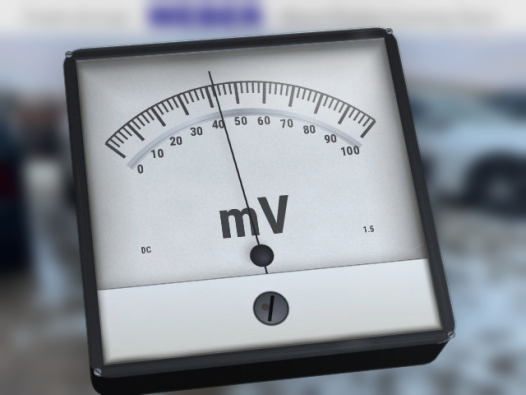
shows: 42 mV
